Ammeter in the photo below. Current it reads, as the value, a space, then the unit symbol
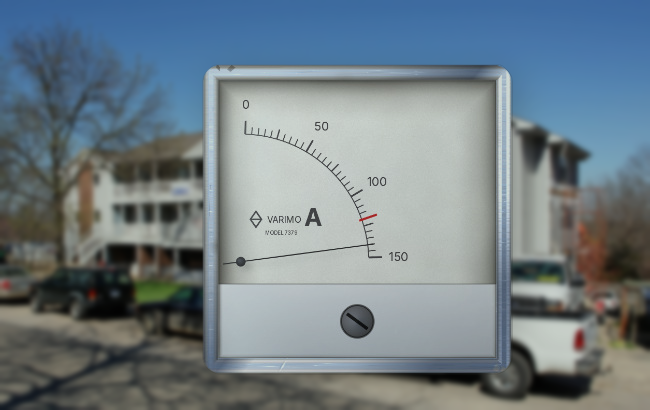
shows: 140 A
